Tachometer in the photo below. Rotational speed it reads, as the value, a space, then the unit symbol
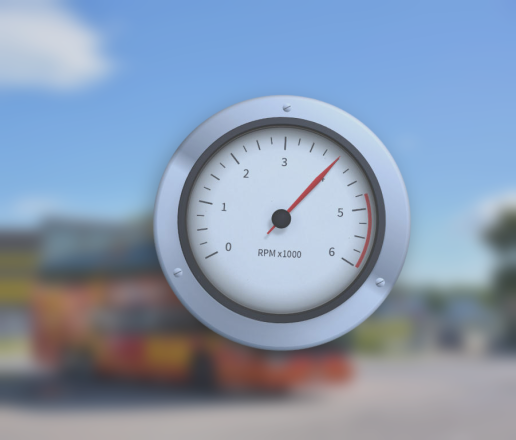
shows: 4000 rpm
